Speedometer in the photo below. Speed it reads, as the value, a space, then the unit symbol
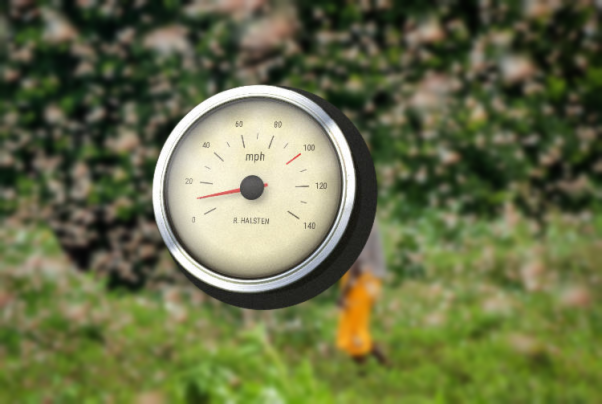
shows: 10 mph
